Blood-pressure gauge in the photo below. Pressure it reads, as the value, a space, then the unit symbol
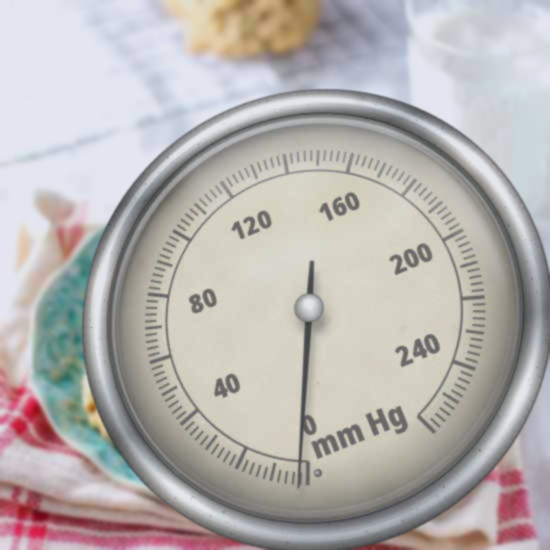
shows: 2 mmHg
